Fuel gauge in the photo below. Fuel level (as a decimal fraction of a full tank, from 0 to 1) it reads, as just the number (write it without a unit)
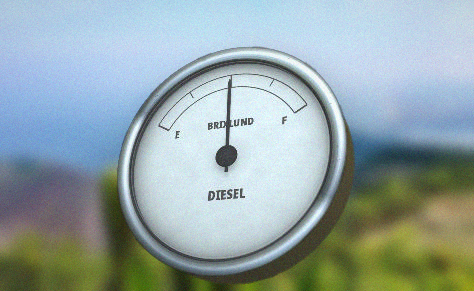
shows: 0.5
